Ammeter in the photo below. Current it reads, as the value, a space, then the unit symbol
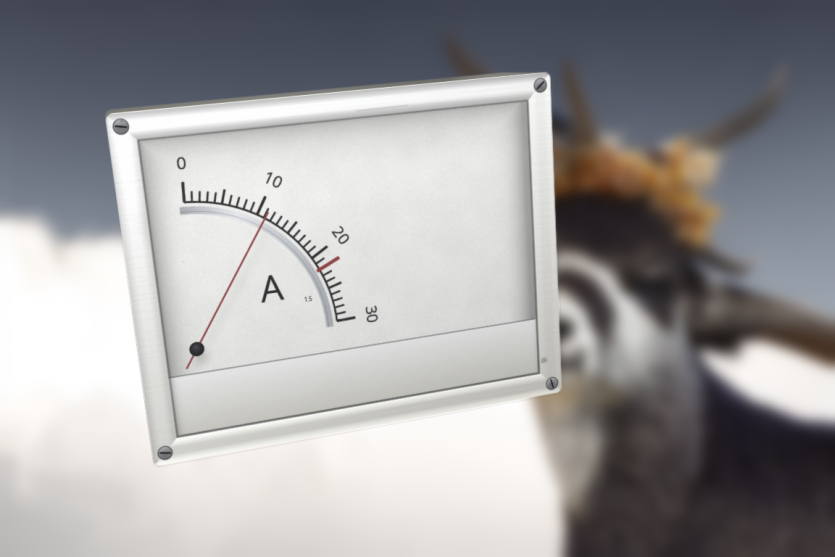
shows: 11 A
